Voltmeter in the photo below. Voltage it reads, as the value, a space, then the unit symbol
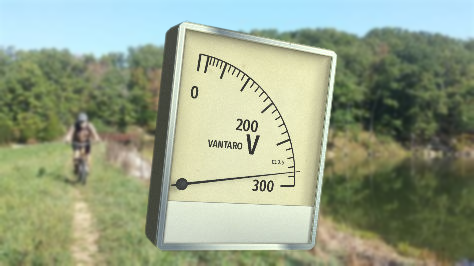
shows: 285 V
